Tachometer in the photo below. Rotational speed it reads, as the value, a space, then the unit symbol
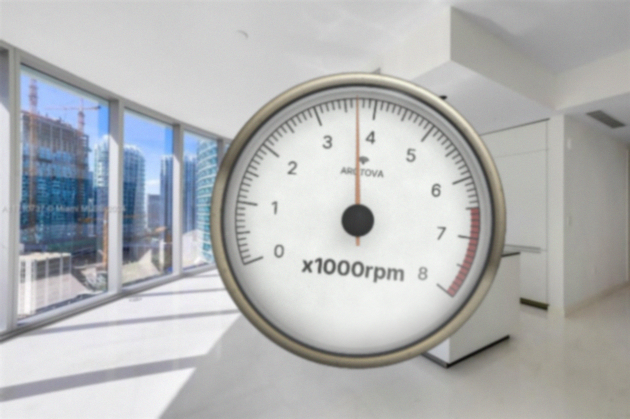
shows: 3700 rpm
